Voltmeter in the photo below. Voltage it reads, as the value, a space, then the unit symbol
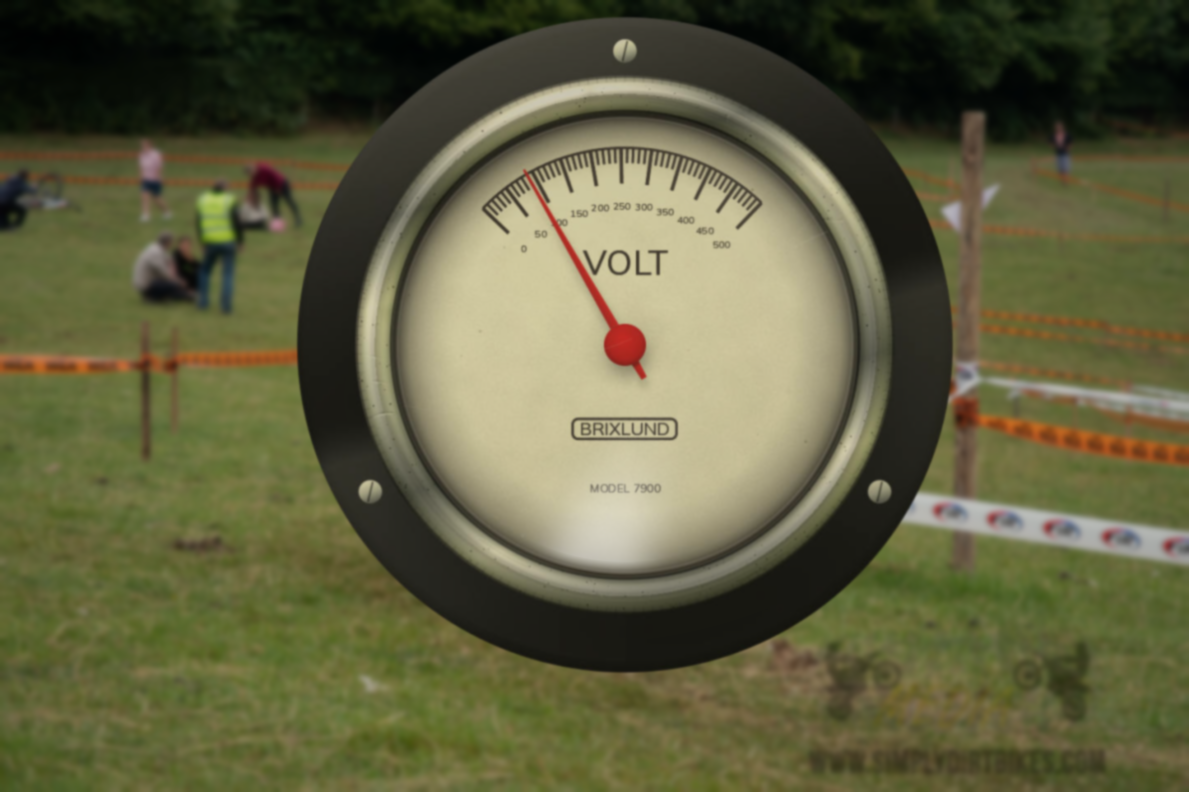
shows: 90 V
